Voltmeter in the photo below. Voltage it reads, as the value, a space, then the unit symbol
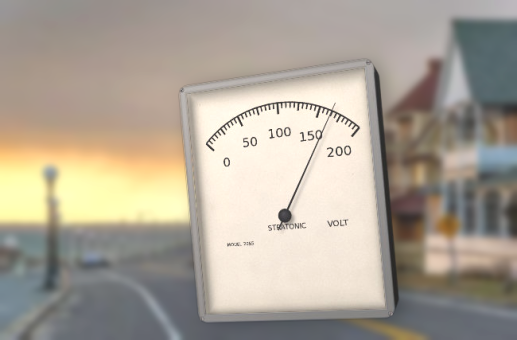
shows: 165 V
